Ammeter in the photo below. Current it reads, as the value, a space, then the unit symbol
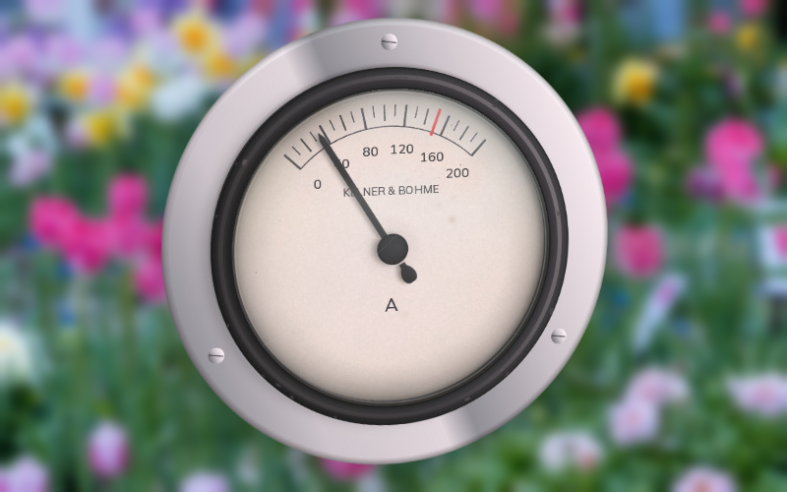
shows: 35 A
